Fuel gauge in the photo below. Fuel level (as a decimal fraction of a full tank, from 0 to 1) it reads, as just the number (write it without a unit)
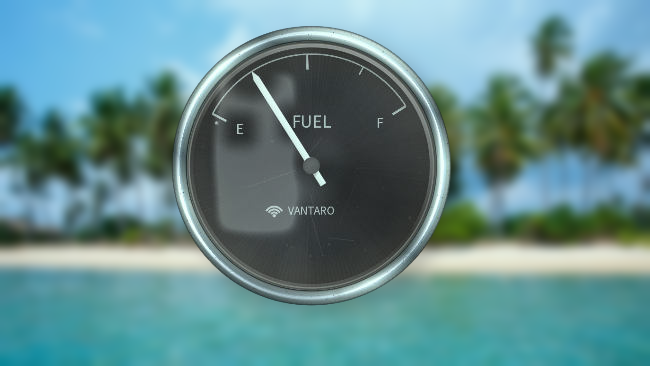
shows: 0.25
